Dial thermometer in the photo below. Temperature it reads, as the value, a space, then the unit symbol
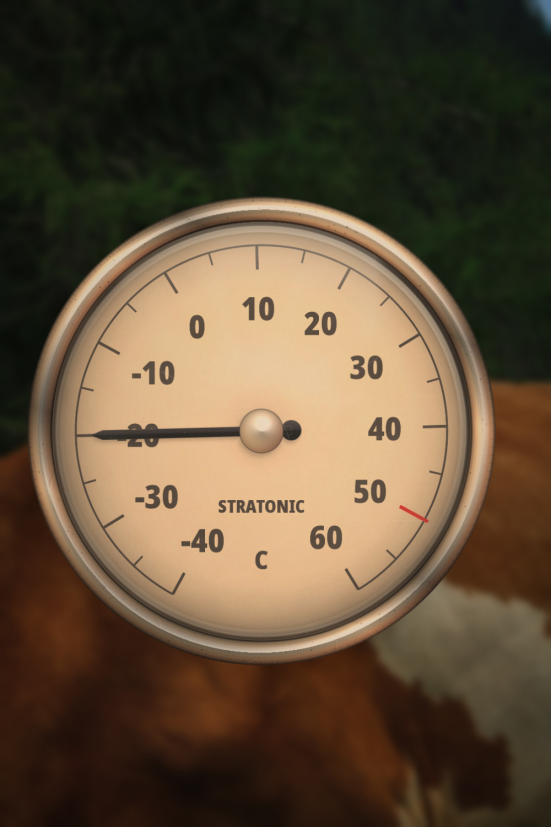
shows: -20 °C
